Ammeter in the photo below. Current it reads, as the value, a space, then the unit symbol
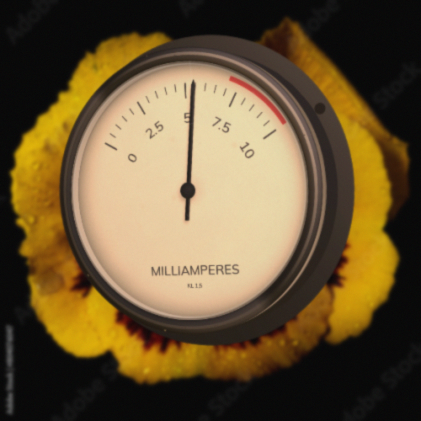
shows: 5.5 mA
